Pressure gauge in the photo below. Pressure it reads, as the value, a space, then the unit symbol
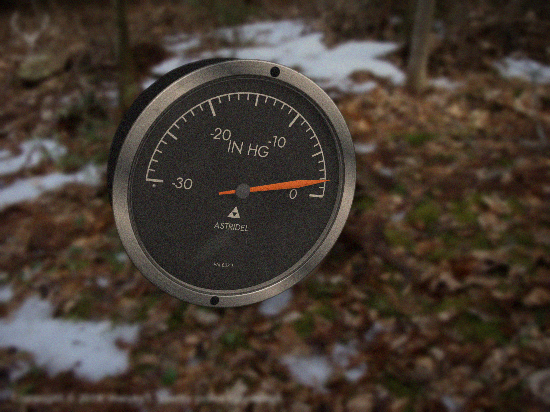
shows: -2 inHg
